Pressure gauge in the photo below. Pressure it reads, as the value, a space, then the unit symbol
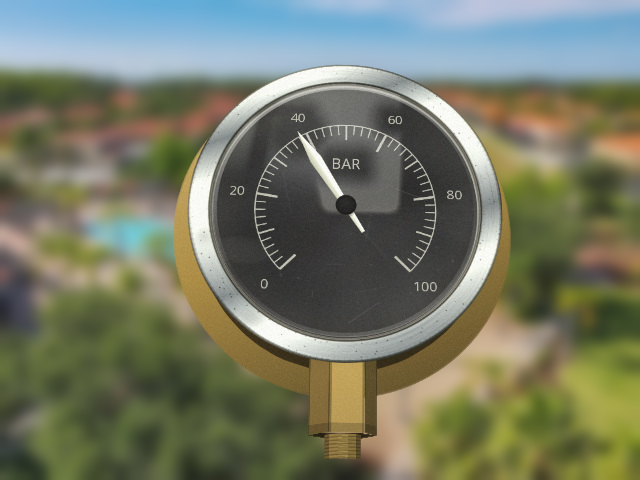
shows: 38 bar
